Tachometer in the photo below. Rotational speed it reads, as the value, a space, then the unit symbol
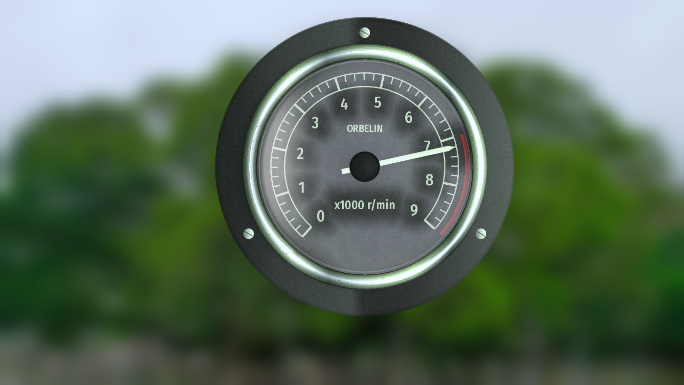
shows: 7200 rpm
